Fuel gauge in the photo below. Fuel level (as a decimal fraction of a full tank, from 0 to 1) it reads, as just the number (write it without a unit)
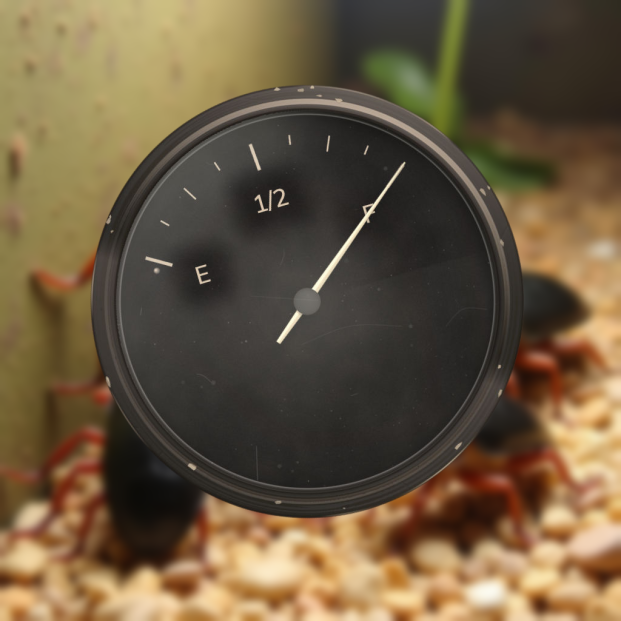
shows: 1
